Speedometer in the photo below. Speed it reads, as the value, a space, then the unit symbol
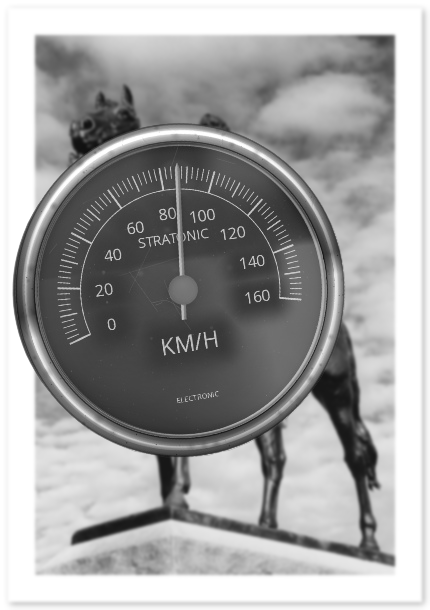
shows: 86 km/h
